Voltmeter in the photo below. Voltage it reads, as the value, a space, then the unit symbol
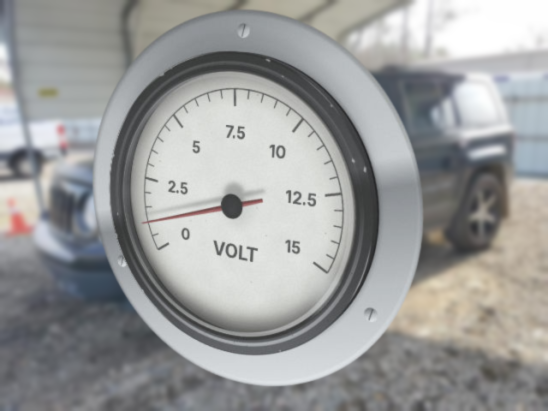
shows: 1 V
